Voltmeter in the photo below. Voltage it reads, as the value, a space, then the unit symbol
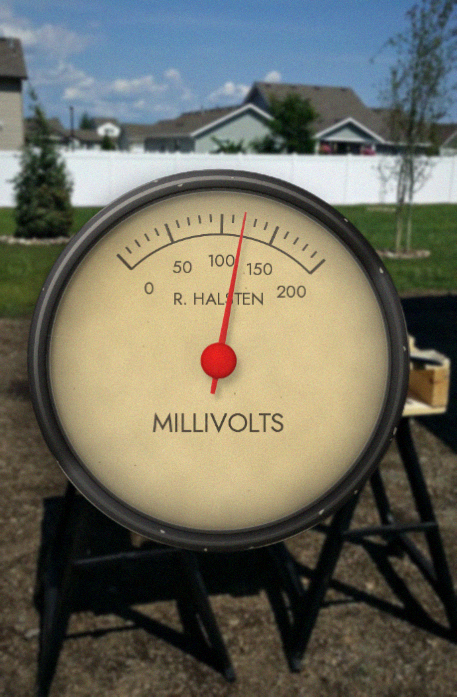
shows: 120 mV
